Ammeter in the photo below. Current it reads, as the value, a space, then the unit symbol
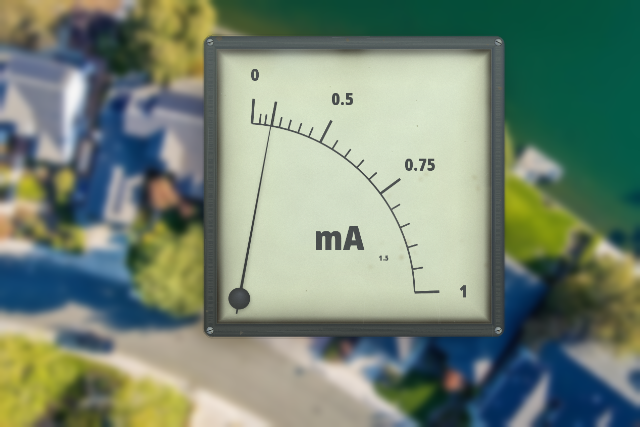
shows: 0.25 mA
